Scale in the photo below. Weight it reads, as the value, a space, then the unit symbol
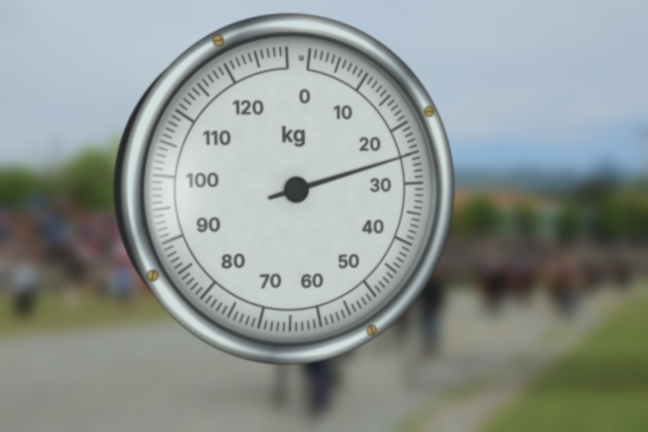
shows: 25 kg
